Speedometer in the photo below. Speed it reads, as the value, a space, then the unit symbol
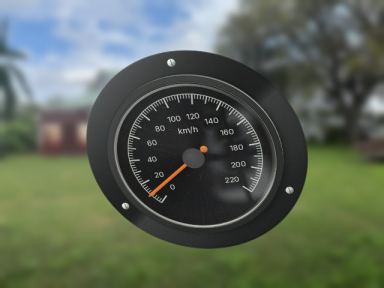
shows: 10 km/h
